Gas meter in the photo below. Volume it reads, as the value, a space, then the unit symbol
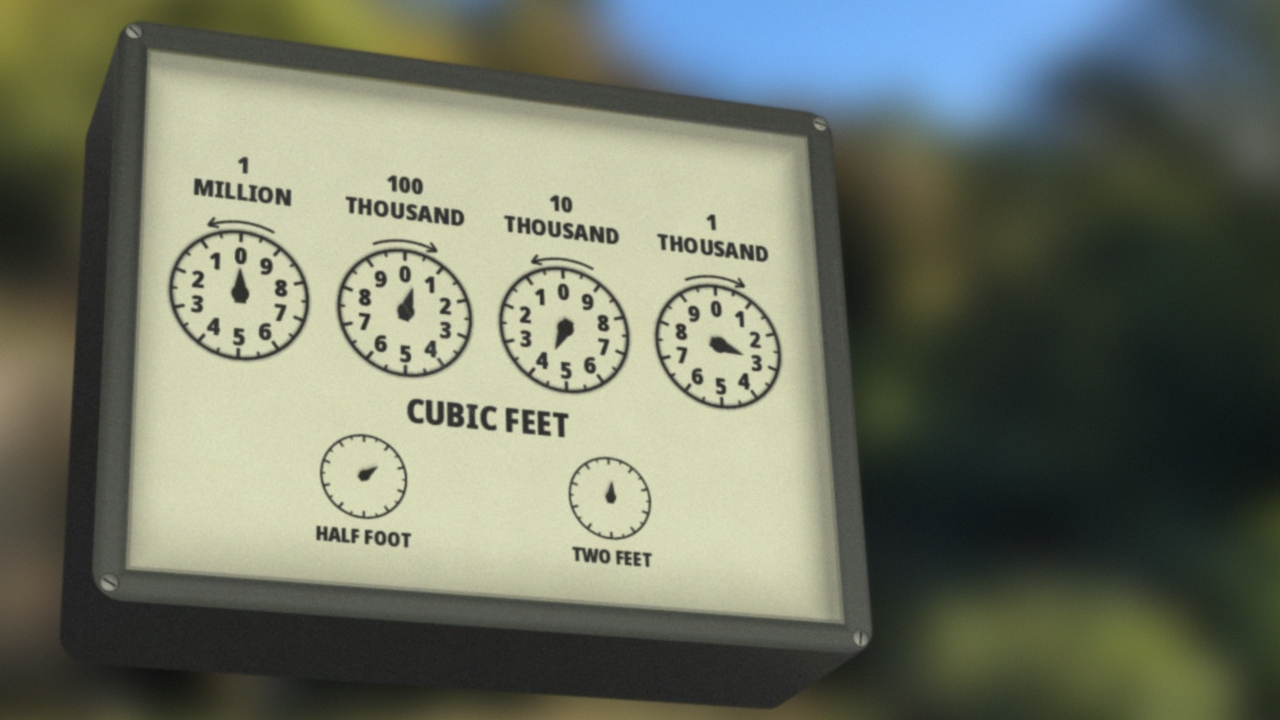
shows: 4300 ft³
